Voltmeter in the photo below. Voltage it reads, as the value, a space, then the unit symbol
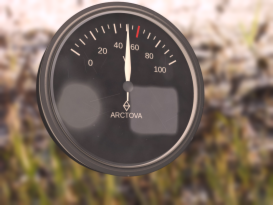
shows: 50 V
